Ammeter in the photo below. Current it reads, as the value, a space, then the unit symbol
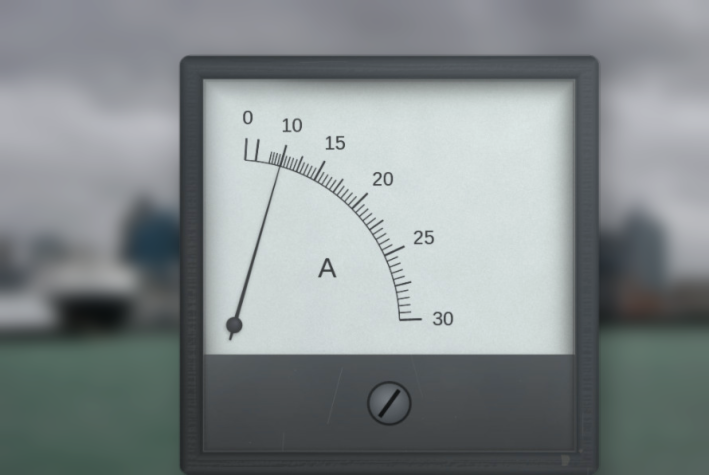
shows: 10 A
